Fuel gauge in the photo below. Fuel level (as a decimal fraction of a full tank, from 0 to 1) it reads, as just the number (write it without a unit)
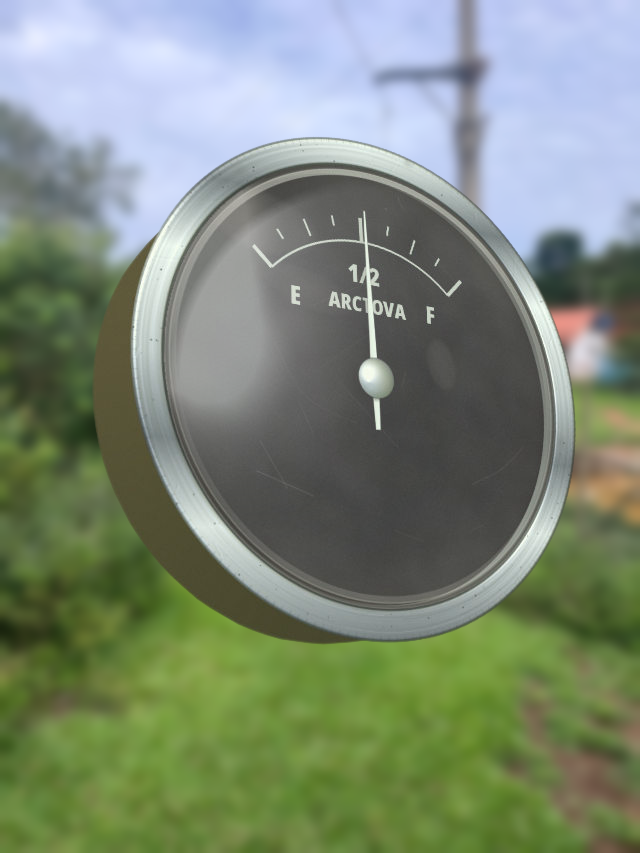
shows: 0.5
